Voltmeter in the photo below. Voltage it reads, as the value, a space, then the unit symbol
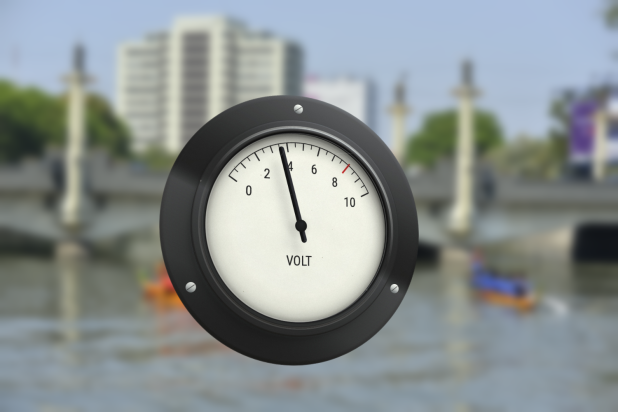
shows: 3.5 V
